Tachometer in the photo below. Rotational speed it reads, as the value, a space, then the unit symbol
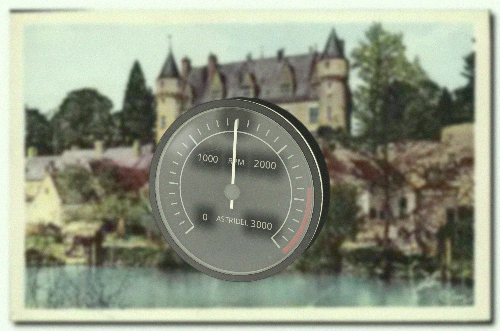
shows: 1500 rpm
